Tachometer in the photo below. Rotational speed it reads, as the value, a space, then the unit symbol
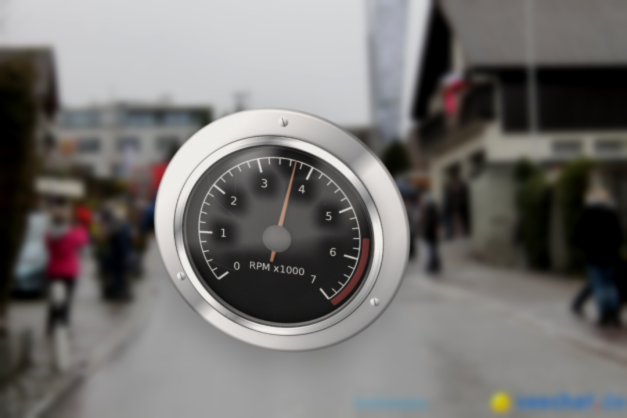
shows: 3700 rpm
